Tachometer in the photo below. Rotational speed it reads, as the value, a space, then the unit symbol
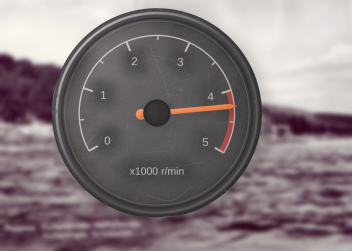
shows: 4250 rpm
